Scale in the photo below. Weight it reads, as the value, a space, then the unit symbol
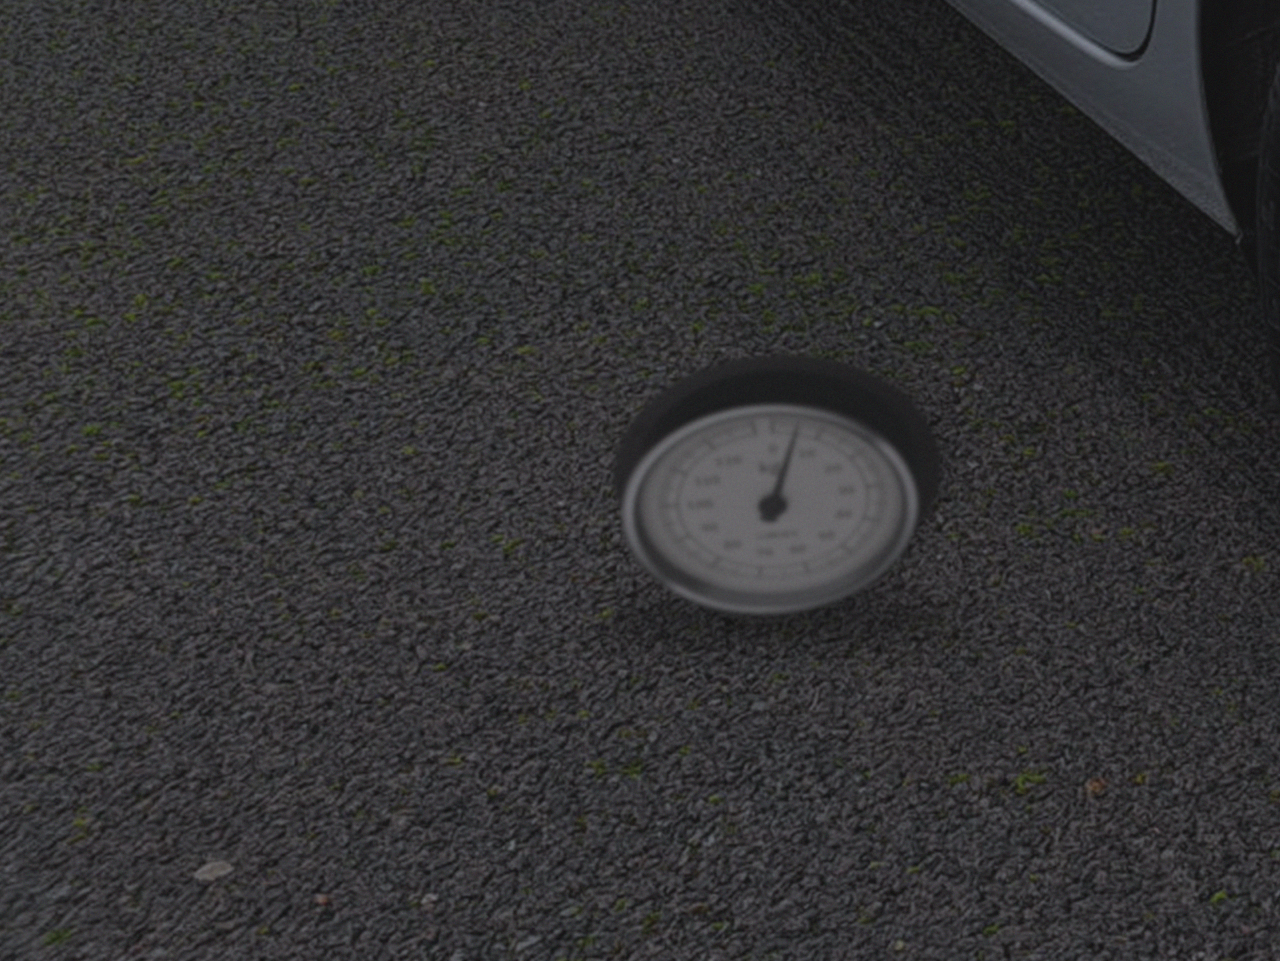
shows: 5 kg
